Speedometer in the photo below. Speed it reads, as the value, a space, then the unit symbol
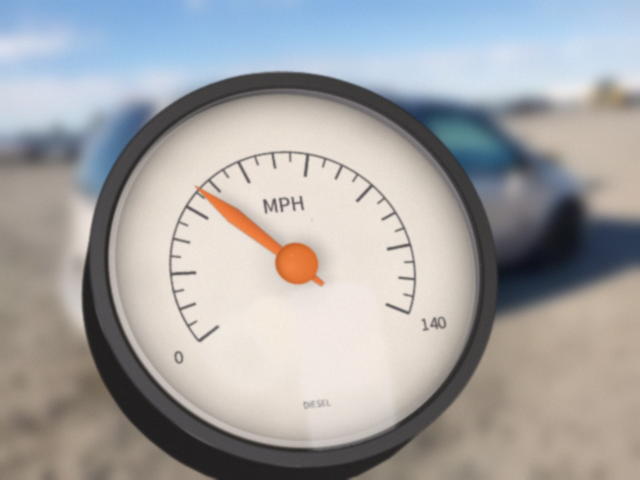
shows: 45 mph
